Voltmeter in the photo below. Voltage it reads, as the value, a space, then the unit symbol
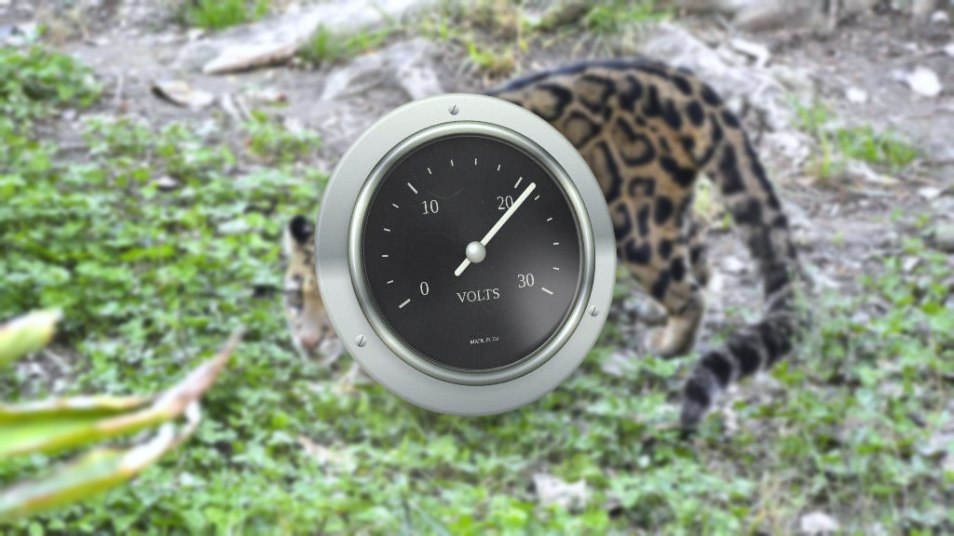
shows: 21 V
